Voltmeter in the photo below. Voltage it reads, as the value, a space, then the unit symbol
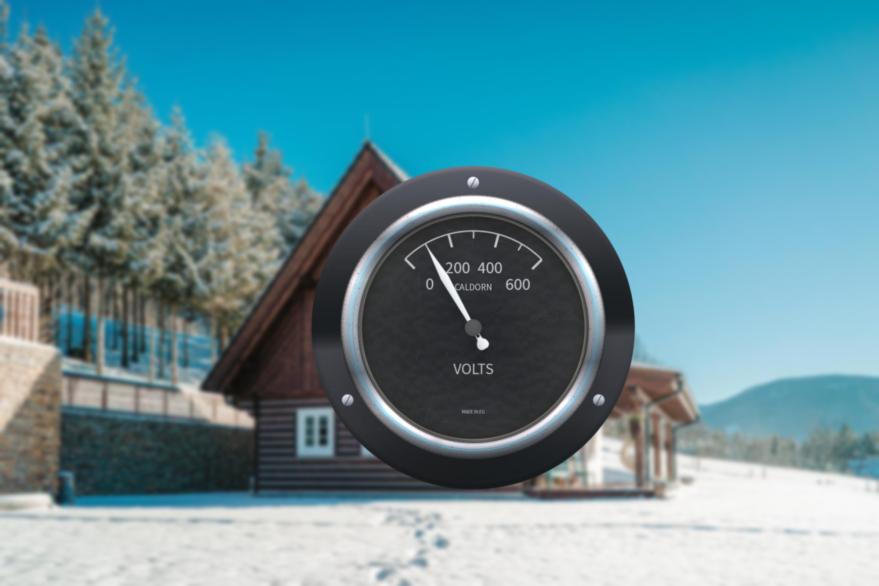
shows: 100 V
